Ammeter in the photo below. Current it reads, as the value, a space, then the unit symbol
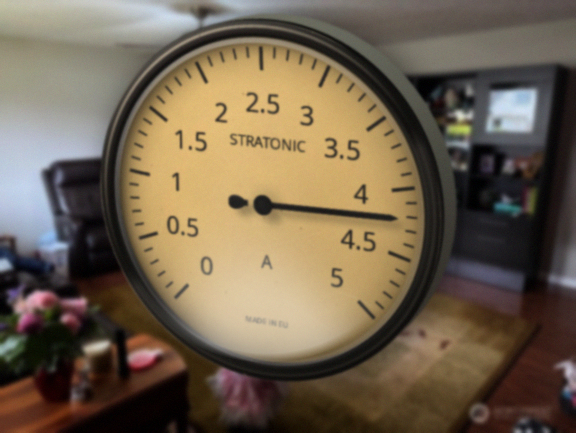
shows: 4.2 A
